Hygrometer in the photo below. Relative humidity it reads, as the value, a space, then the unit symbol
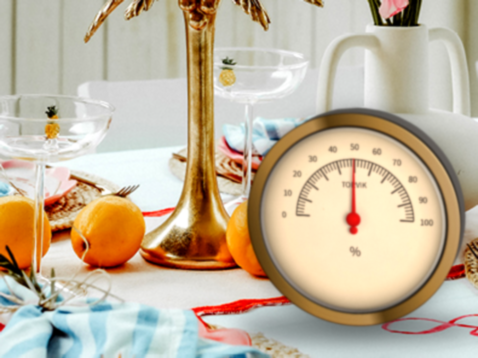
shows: 50 %
